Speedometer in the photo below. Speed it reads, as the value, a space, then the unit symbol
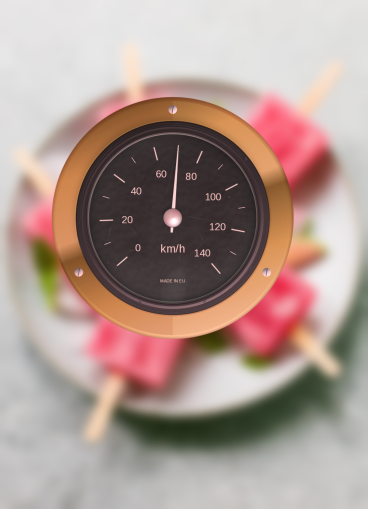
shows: 70 km/h
